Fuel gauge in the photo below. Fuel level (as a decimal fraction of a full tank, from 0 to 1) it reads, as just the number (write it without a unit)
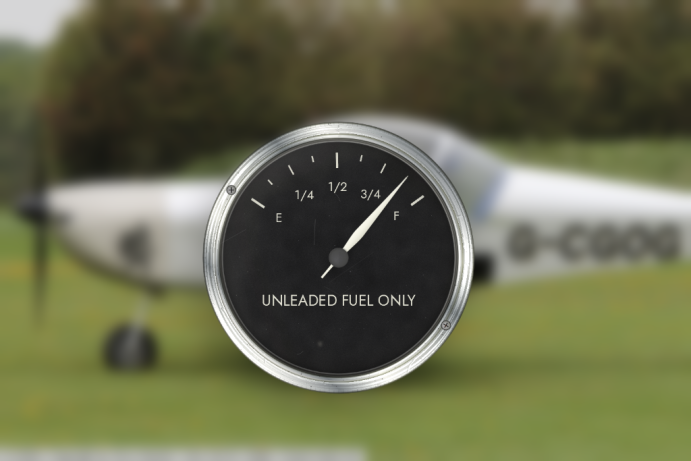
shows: 0.875
